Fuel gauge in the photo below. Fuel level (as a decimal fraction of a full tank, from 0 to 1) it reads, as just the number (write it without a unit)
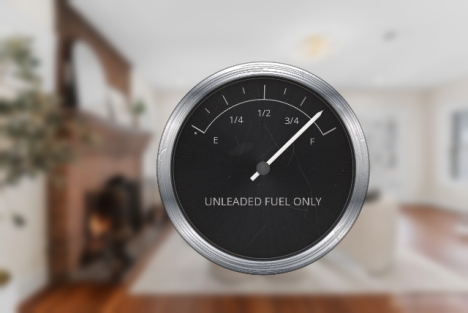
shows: 0.875
